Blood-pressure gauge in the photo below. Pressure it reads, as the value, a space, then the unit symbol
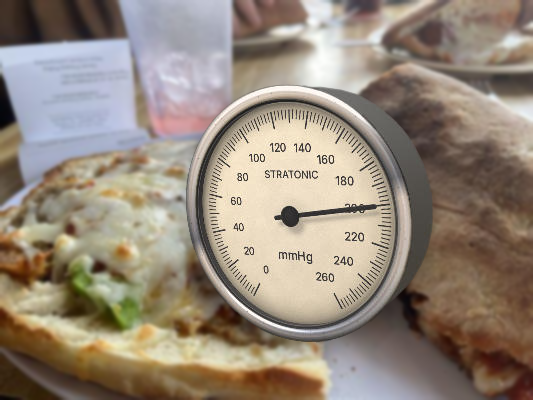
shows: 200 mmHg
